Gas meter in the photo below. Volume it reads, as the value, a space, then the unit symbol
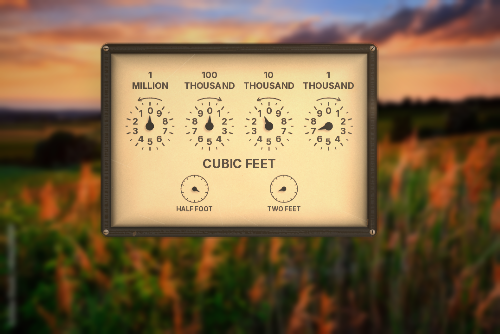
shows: 700 ft³
